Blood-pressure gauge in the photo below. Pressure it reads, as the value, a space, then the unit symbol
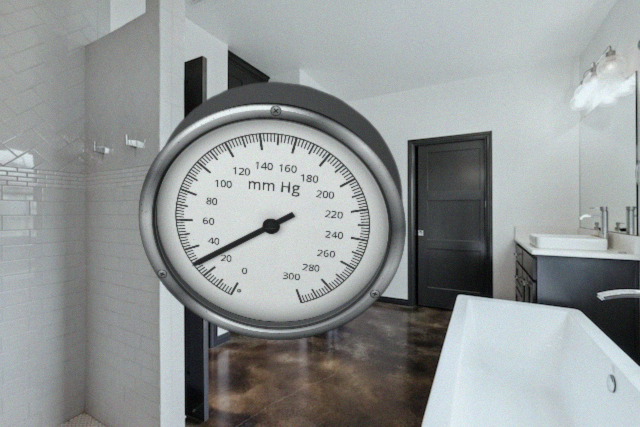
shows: 30 mmHg
